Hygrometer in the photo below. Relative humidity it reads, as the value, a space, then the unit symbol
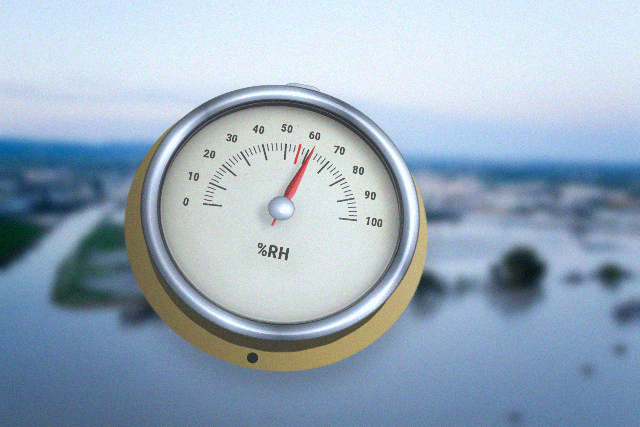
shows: 62 %
